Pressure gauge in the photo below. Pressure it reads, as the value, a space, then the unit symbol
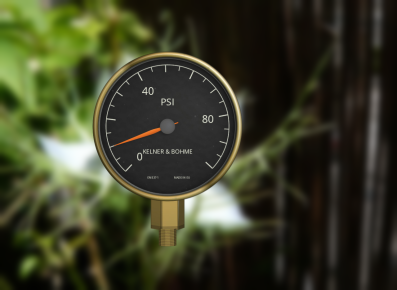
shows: 10 psi
